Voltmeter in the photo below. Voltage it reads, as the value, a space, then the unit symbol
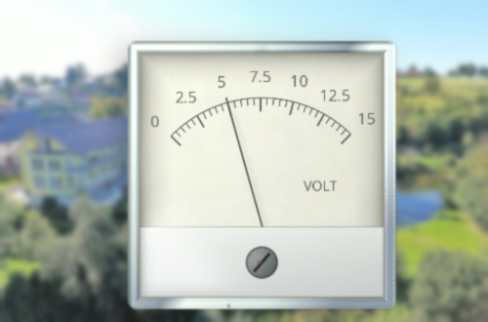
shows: 5 V
